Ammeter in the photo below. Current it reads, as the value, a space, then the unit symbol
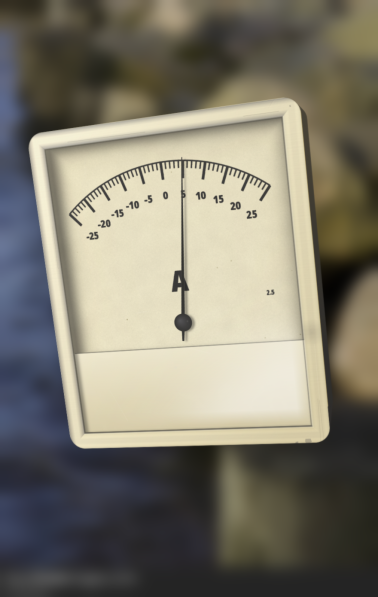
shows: 5 A
